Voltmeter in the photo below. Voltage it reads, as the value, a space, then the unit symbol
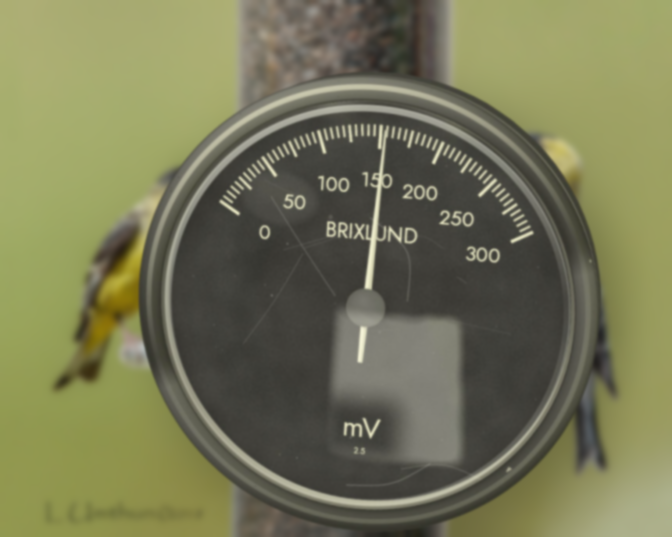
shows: 155 mV
